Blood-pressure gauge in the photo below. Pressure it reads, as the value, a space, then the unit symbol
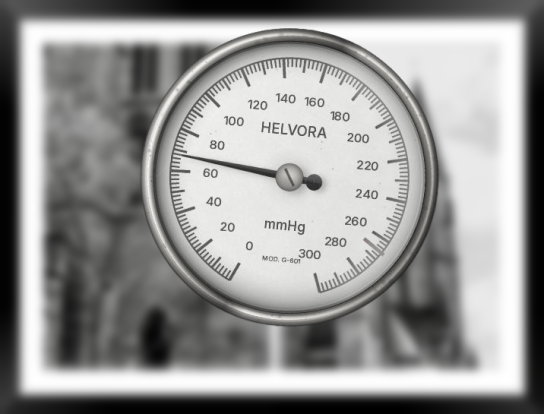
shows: 68 mmHg
